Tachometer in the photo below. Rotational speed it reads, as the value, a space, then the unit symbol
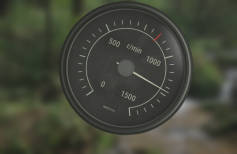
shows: 1225 rpm
